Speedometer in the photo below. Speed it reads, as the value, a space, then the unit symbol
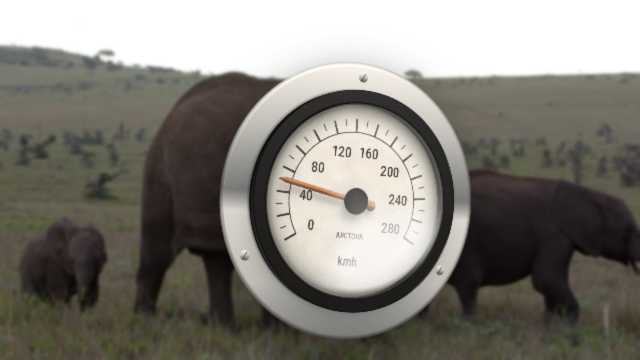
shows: 50 km/h
